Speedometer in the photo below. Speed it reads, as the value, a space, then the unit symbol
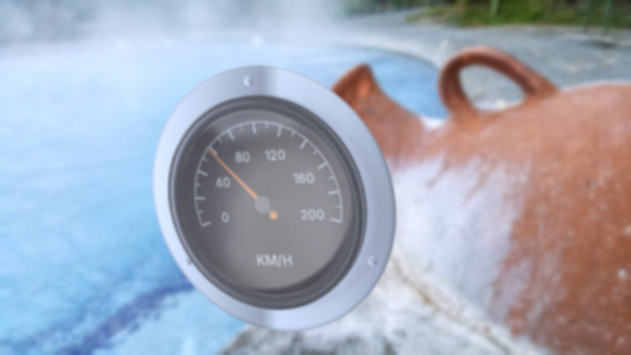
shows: 60 km/h
